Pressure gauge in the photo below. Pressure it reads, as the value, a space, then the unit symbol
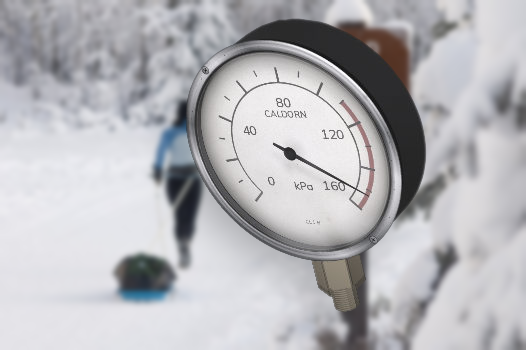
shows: 150 kPa
